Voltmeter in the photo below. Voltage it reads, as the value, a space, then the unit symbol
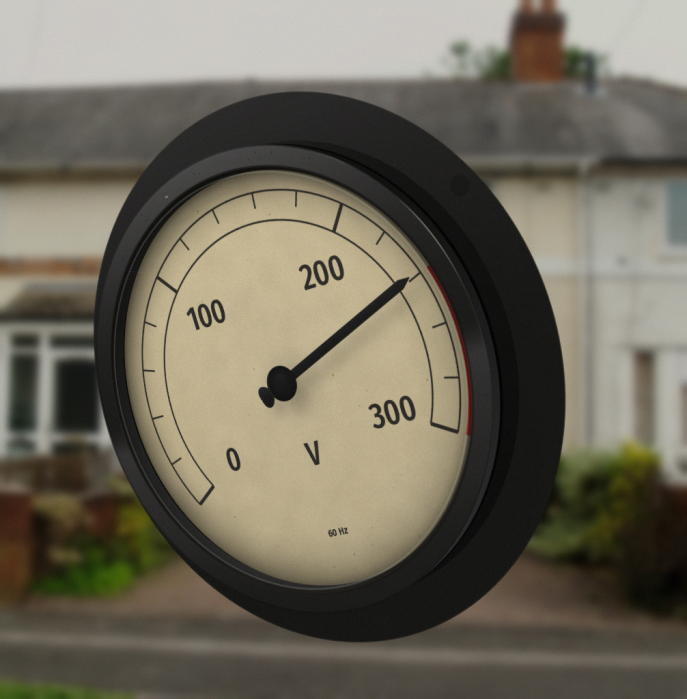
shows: 240 V
